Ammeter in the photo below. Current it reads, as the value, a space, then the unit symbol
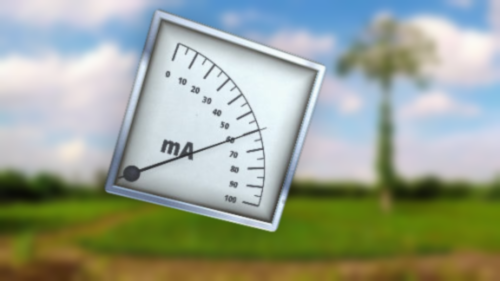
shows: 60 mA
